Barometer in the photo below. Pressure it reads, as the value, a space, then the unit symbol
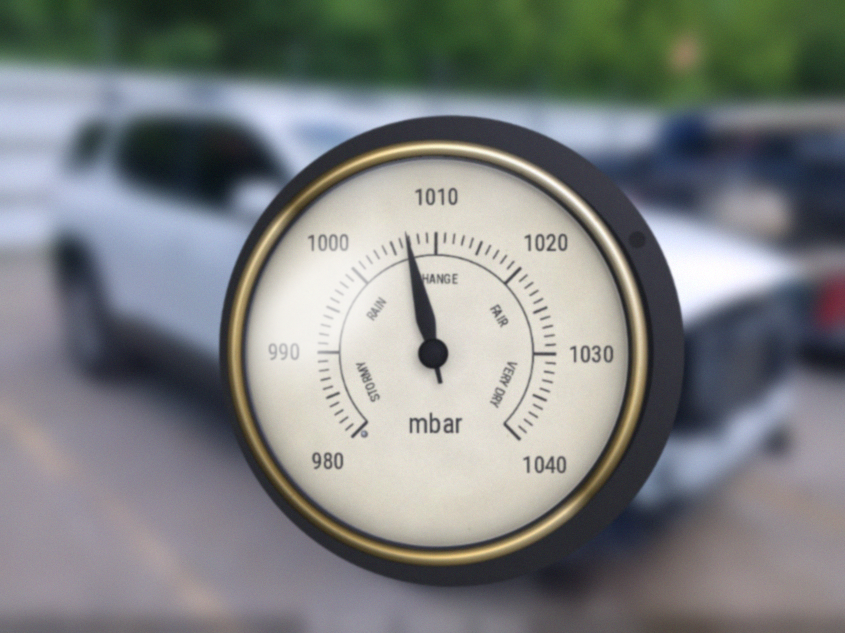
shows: 1007 mbar
